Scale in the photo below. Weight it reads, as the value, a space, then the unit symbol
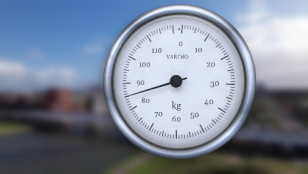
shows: 85 kg
